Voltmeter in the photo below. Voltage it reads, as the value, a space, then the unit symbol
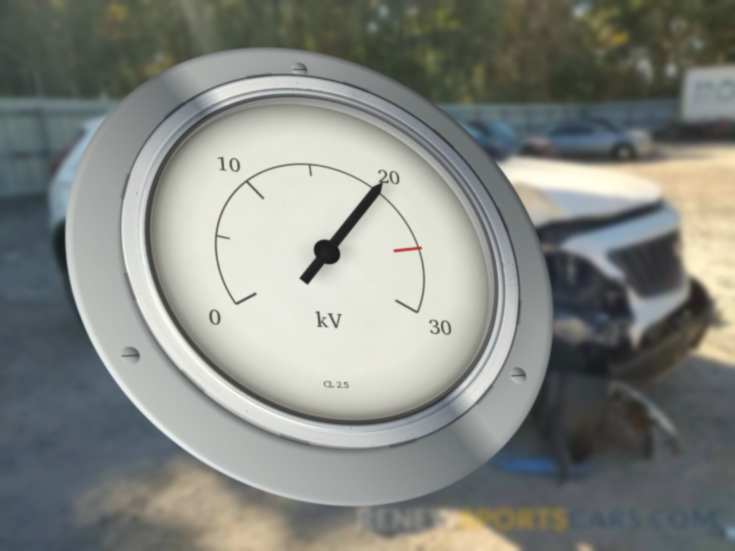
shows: 20 kV
